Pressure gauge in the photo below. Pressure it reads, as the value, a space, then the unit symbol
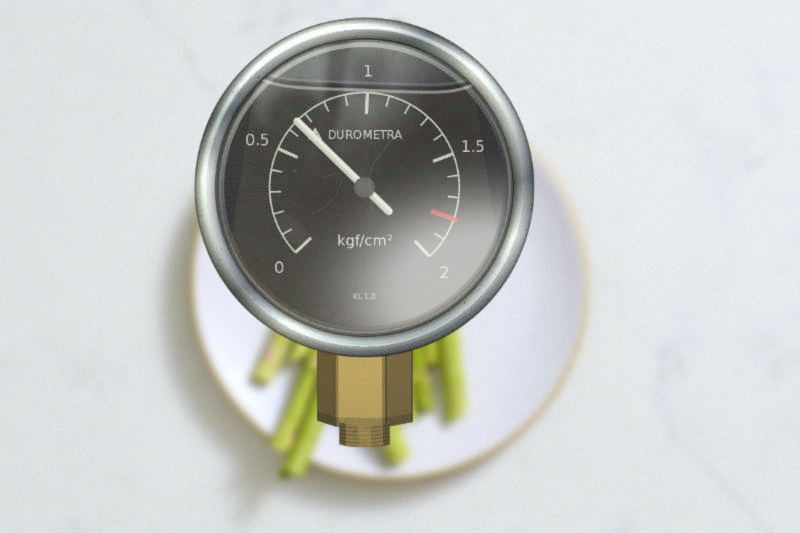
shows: 0.65 kg/cm²
